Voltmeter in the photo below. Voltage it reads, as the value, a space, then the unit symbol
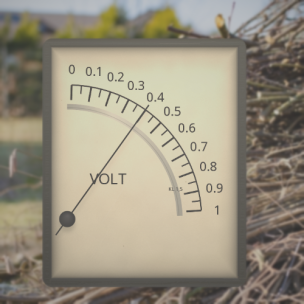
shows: 0.4 V
